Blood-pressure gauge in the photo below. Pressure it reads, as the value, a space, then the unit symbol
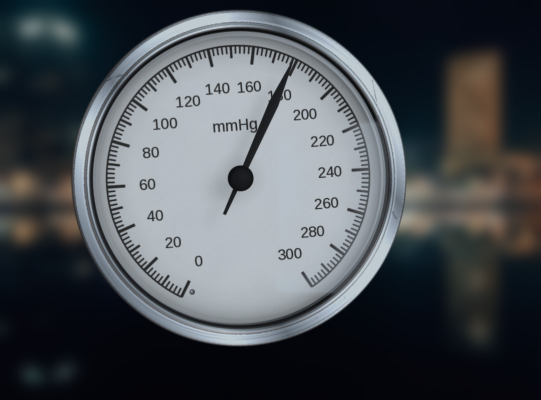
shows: 178 mmHg
